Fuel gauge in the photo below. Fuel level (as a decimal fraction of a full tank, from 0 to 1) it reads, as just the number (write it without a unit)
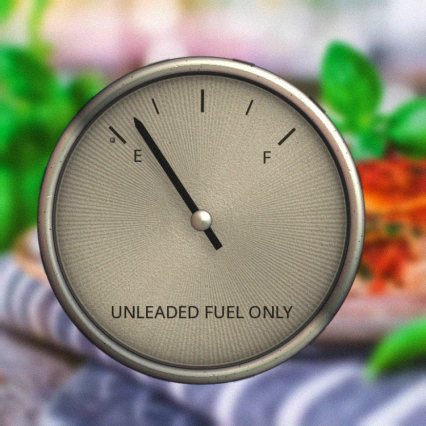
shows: 0.125
